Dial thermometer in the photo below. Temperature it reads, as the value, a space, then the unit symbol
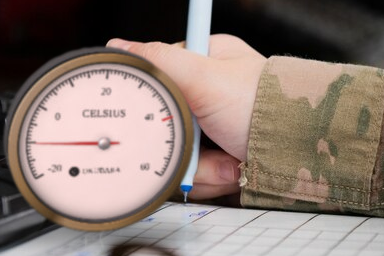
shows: -10 °C
